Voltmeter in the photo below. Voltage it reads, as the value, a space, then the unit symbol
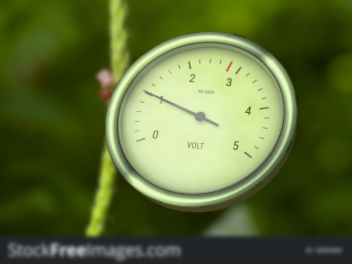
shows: 1 V
